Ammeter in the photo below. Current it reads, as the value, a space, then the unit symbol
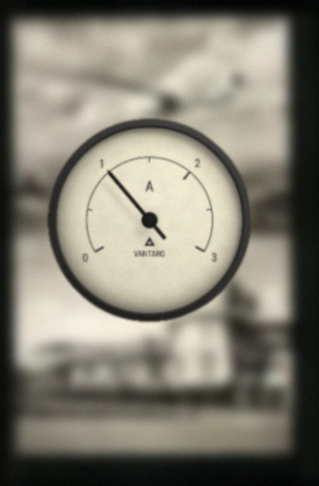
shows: 1 A
